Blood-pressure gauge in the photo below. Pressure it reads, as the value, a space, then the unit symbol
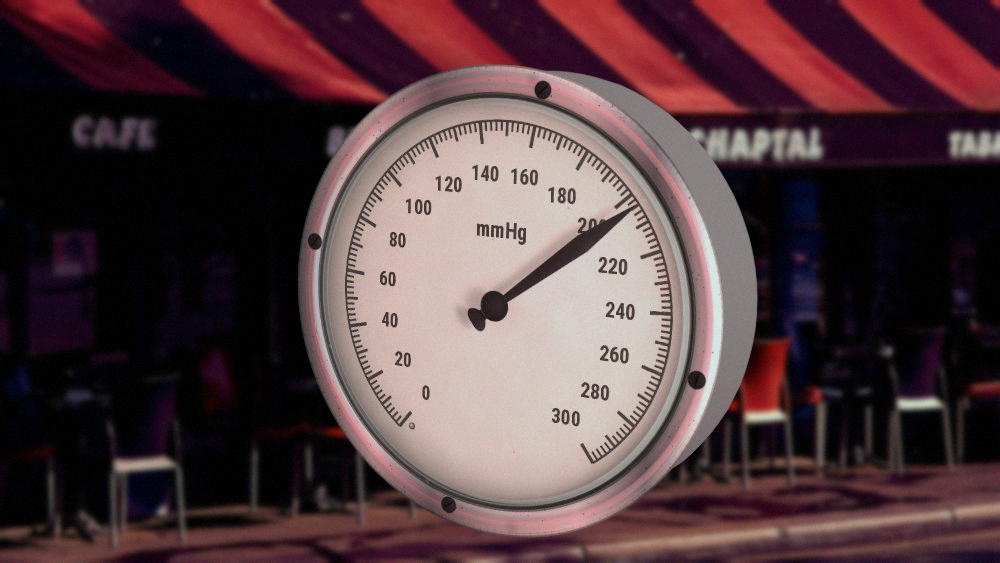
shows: 204 mmHg
